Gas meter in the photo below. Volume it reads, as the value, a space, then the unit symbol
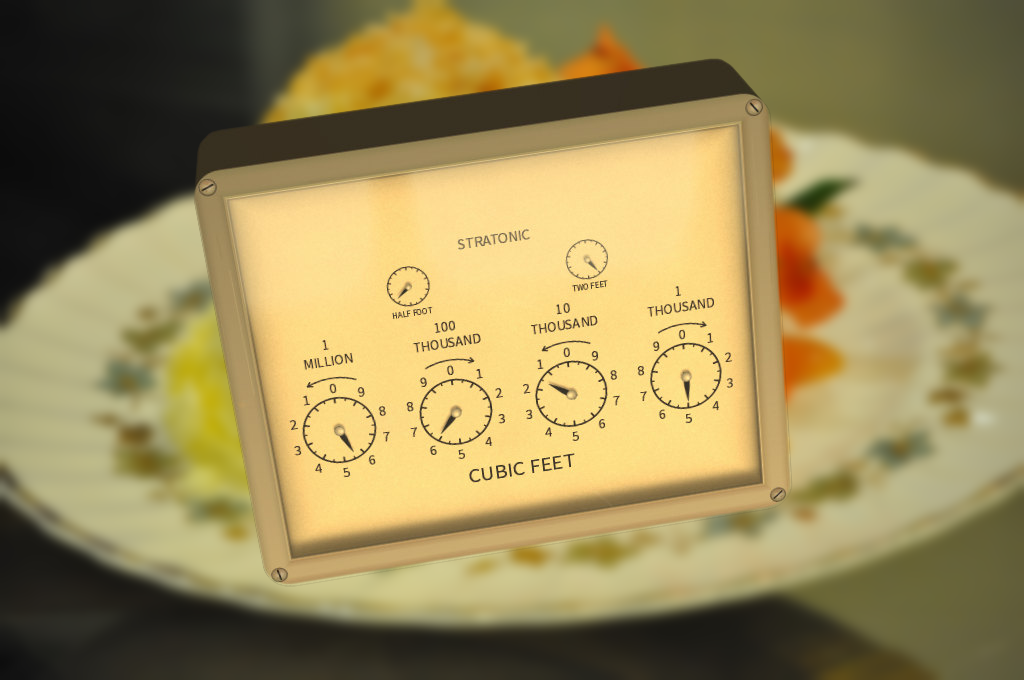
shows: 561500 ft³
